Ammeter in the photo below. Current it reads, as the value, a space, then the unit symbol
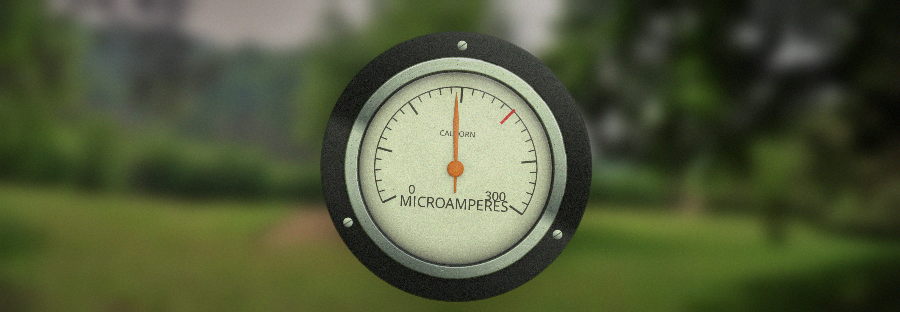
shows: 145 µA
